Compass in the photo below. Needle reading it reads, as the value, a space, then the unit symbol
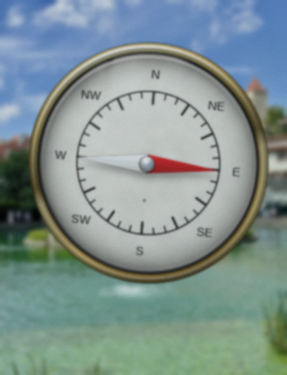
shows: 90 °
